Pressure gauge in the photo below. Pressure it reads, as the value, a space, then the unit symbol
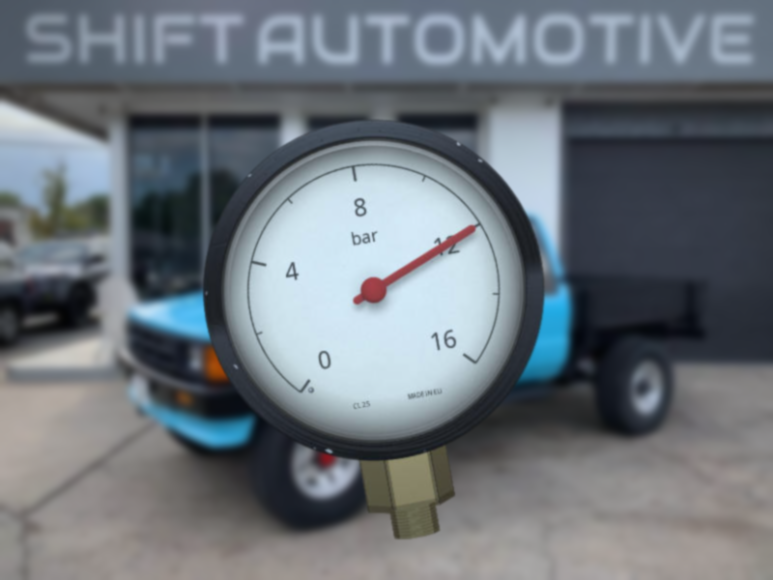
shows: 12 bar
